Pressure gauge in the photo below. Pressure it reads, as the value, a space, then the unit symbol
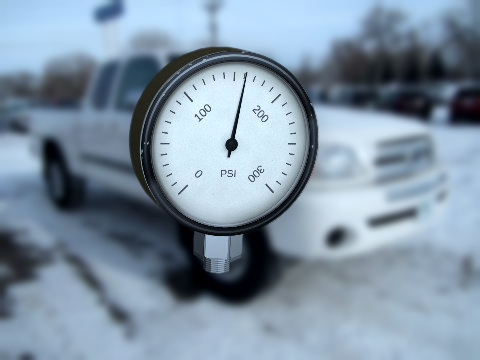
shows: 160 psi
